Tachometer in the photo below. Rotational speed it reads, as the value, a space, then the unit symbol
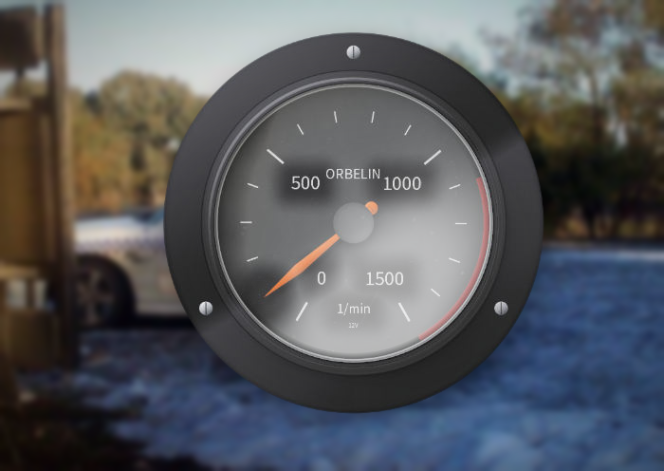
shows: 100 rpm
